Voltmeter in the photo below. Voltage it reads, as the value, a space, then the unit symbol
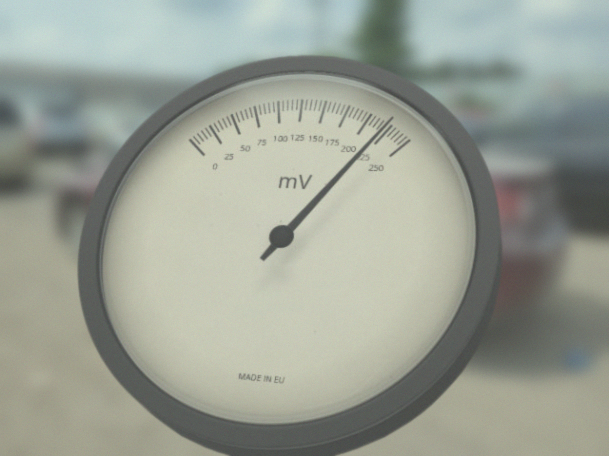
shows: 225 mV
